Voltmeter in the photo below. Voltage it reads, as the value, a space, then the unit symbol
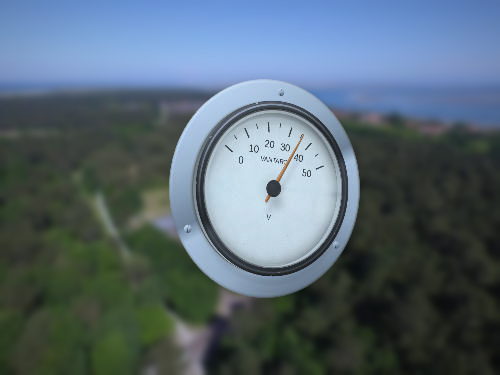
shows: 35 V
